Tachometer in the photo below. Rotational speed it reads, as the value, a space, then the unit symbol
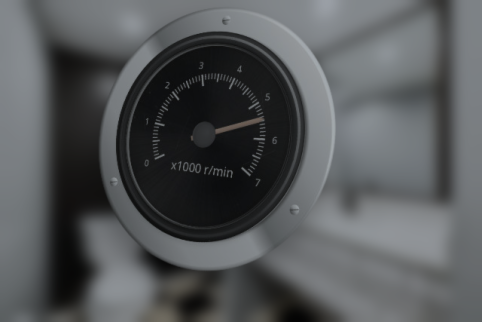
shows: 5500 rpm
